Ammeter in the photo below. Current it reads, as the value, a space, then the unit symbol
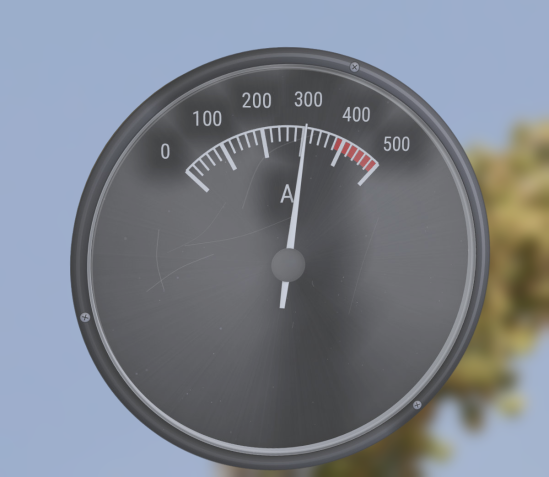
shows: 300 A
